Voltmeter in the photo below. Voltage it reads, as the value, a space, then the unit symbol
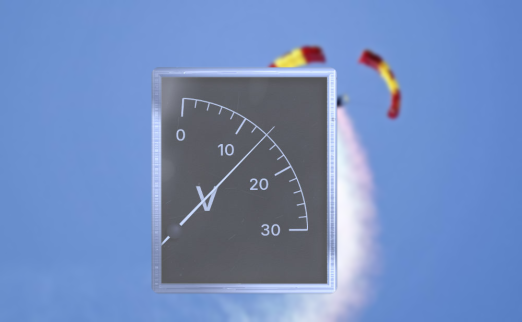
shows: 14 V
